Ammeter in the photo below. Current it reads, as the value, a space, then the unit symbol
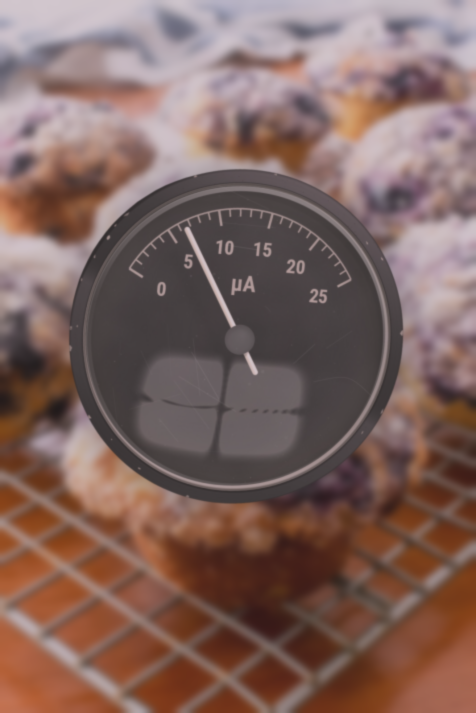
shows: 6.5 µA
